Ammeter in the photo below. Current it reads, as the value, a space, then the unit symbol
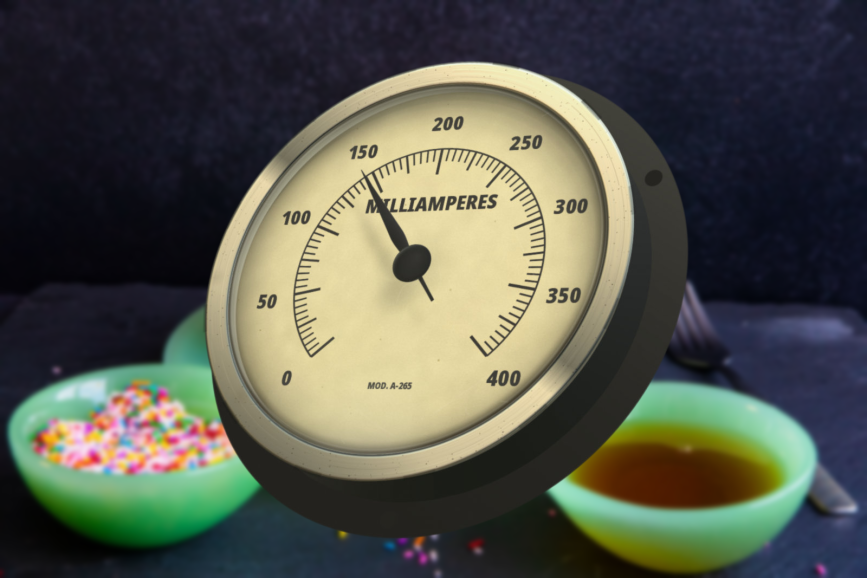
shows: 145 mA
